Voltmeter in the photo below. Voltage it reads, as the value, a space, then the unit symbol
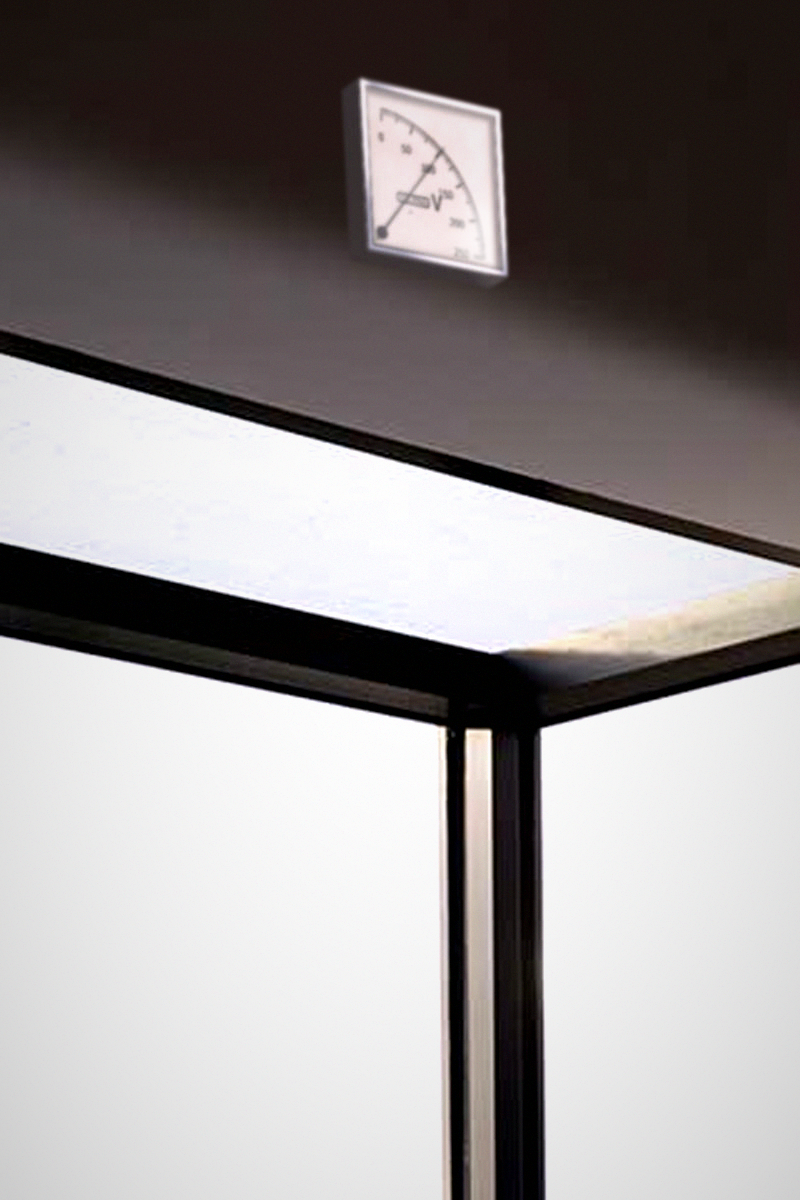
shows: 100 V
